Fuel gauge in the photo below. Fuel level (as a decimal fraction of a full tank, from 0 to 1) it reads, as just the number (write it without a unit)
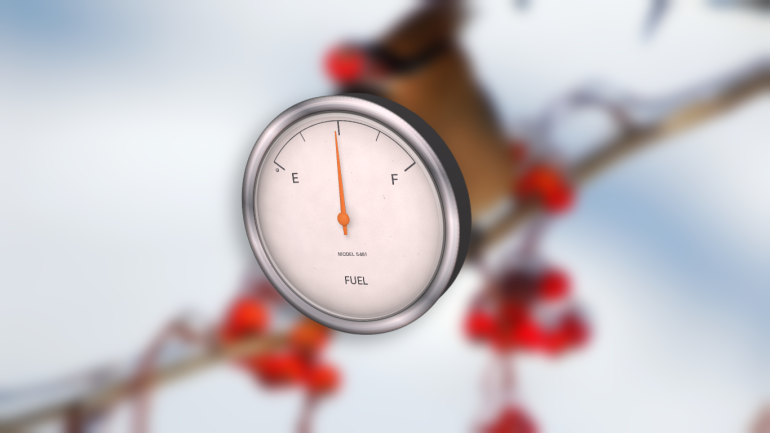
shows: 0.5
